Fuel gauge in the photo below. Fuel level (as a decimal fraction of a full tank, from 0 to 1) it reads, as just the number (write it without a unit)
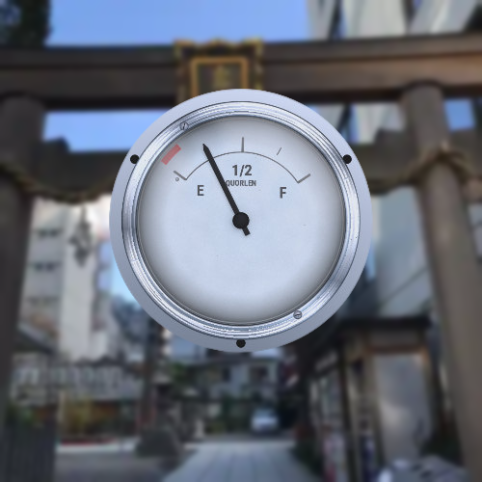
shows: 0.25
